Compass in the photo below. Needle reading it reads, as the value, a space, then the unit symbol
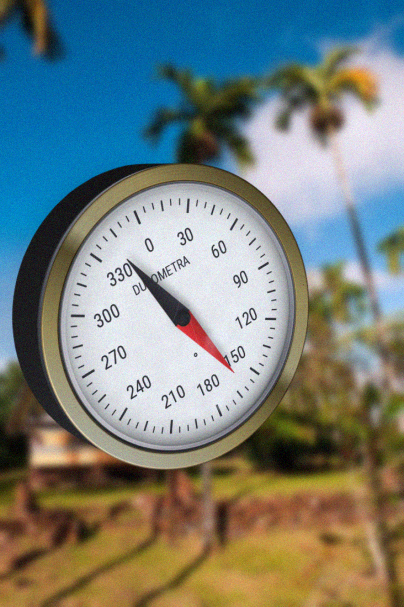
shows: 160 °
